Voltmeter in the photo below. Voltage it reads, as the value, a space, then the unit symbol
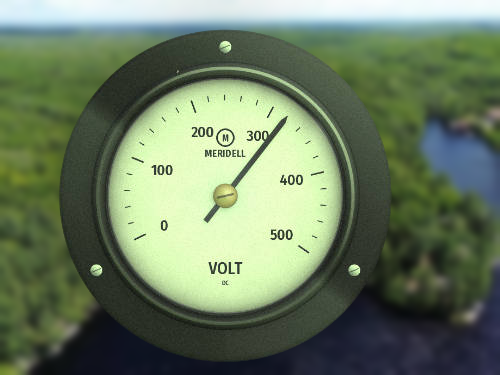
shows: 320 V
